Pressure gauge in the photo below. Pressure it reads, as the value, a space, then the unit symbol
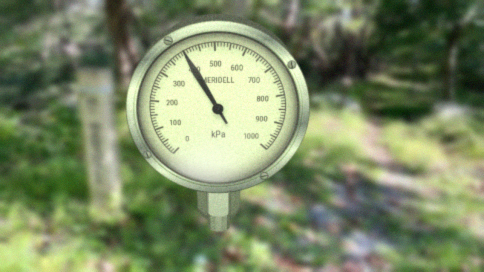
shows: 400 kPa
